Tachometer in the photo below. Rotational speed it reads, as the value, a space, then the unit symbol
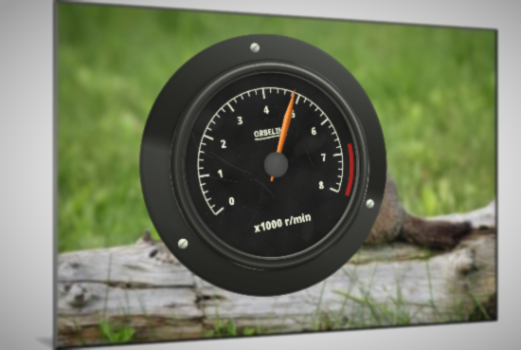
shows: 4800 rpm
